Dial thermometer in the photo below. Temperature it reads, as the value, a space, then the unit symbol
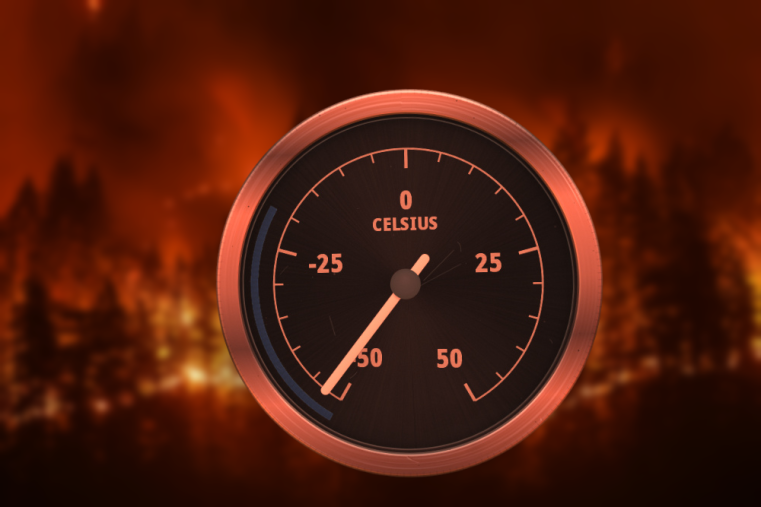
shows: -47.5 °C
